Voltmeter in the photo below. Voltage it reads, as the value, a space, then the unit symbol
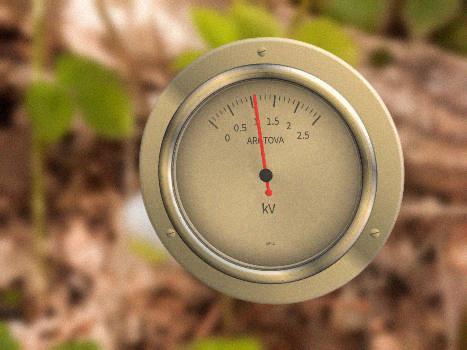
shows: 1.1 kV
